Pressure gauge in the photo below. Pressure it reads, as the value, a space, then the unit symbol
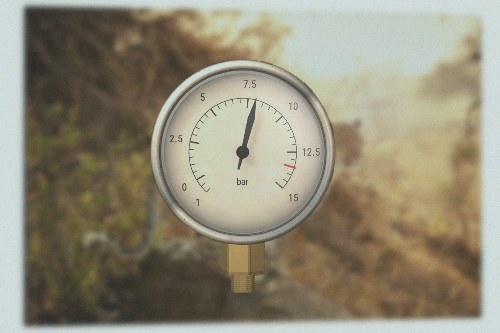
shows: 8 bar
